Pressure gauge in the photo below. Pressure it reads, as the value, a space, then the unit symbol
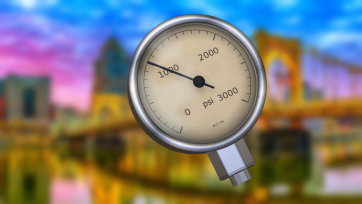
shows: 1000 psi
